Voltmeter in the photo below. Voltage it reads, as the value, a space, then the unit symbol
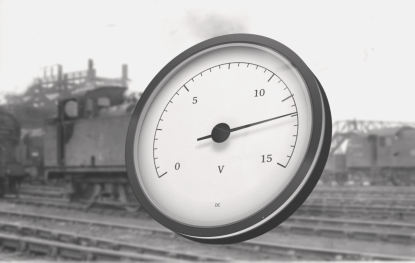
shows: 12.5 V
